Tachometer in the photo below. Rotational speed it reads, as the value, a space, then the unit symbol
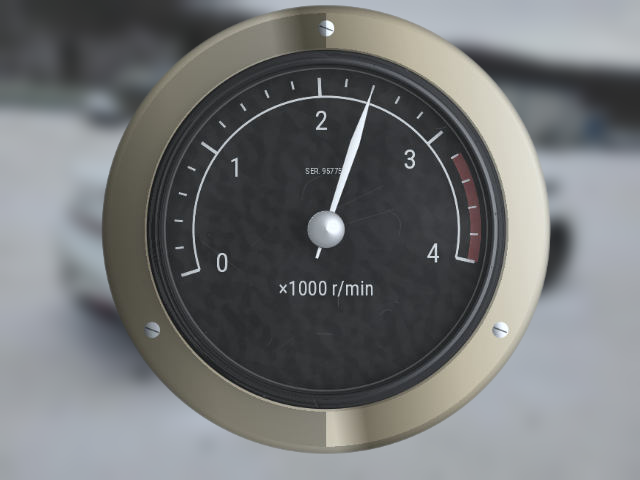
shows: 2400 rpm
